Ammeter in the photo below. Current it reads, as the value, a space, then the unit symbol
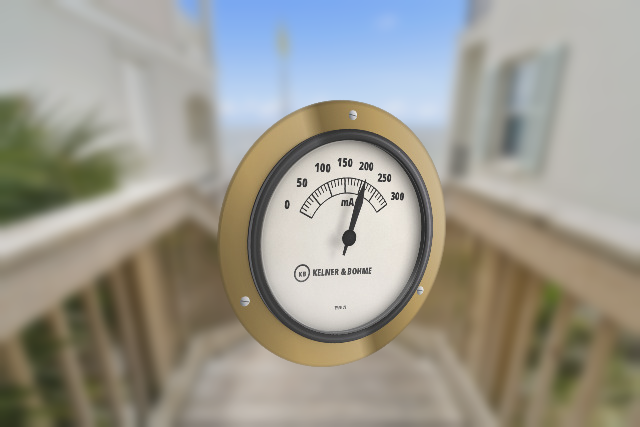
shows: 200 mA
